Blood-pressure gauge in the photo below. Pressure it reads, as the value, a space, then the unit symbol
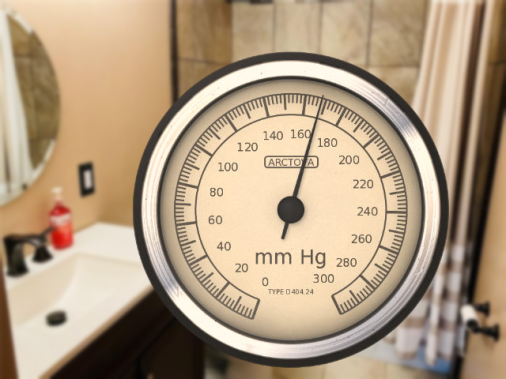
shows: 168 mmHg
